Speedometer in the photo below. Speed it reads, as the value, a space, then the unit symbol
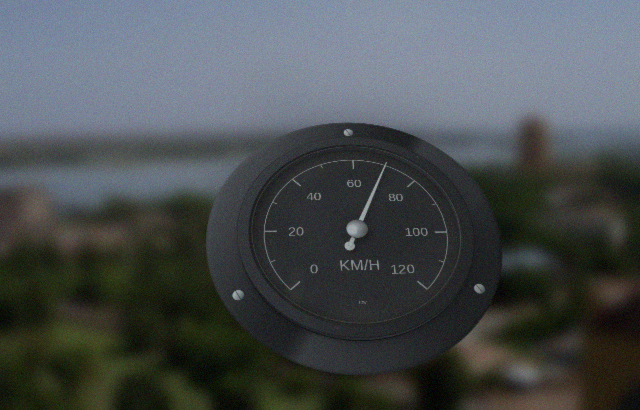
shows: 70 km/h
